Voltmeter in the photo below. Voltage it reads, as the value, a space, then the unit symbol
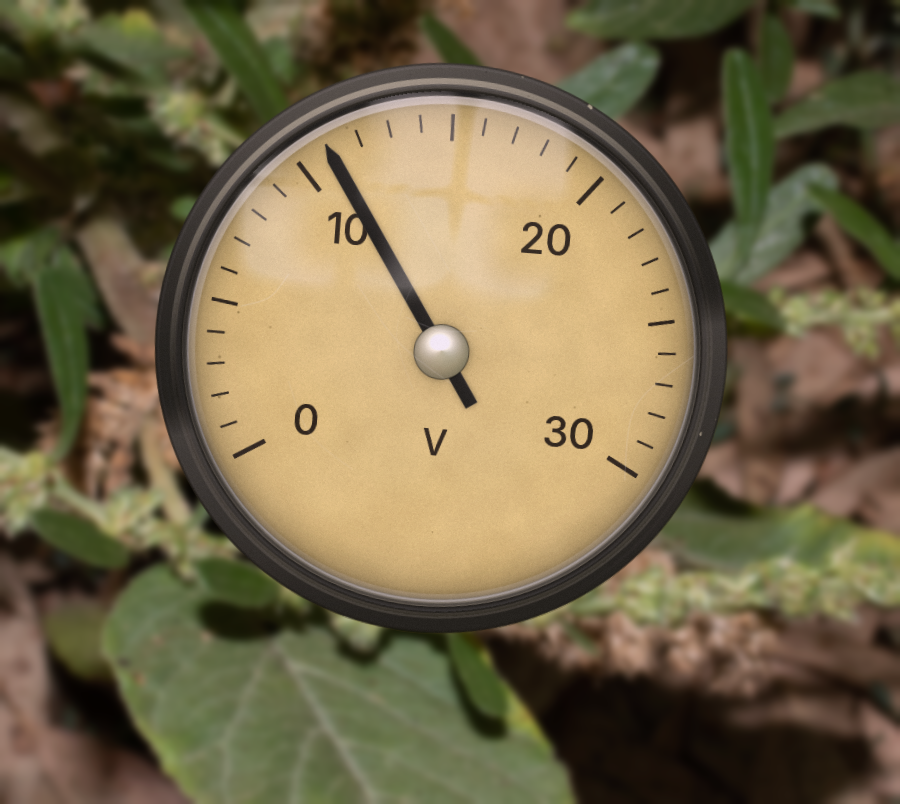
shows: 11 V
